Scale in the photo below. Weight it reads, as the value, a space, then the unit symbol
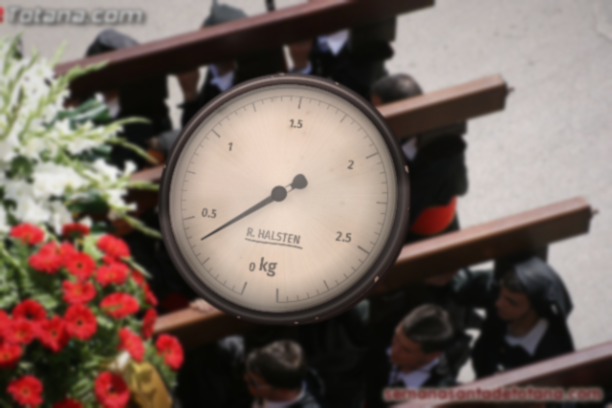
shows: 0.35 kg
